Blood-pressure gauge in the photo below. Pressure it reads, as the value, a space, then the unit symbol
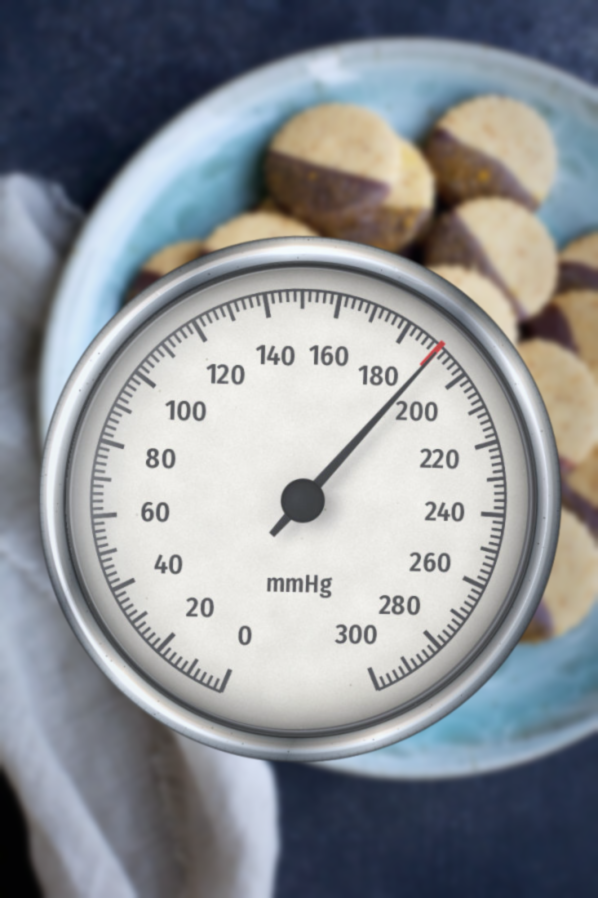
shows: 190 mmHg
